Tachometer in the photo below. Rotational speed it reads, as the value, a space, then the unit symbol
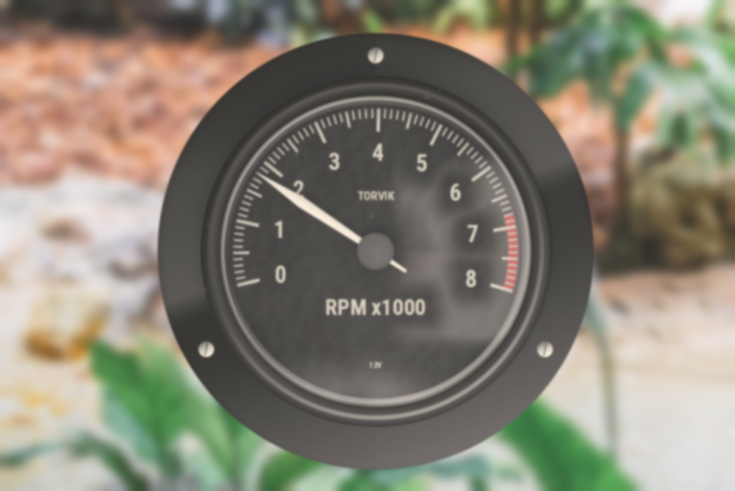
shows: 1800 rpm
